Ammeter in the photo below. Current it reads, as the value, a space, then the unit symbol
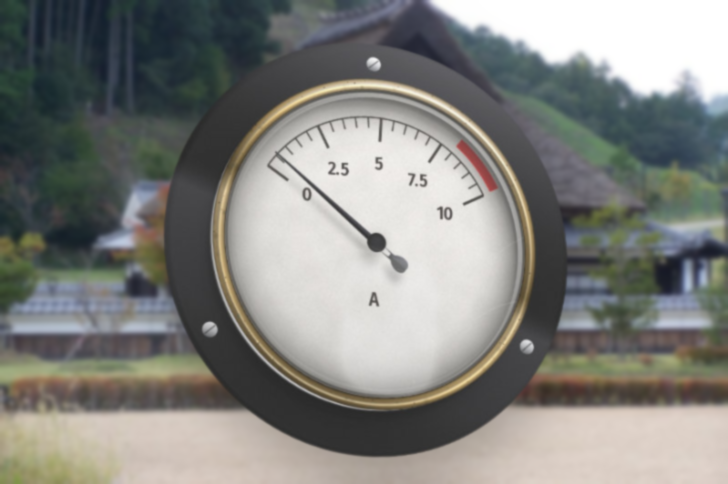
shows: 0.5 A
